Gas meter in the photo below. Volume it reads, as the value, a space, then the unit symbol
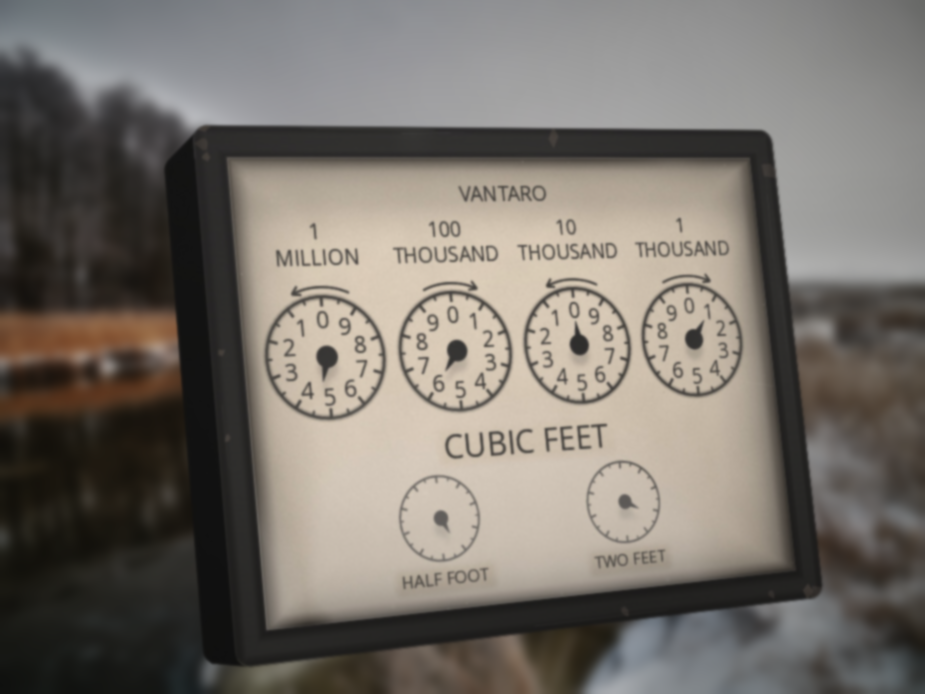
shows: 460100 ft³
